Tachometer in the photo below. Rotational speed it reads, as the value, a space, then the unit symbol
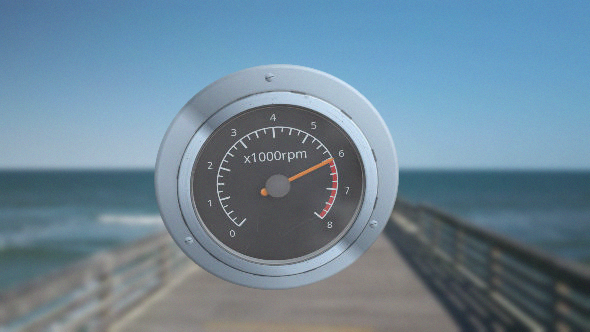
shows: 6000 rpm
